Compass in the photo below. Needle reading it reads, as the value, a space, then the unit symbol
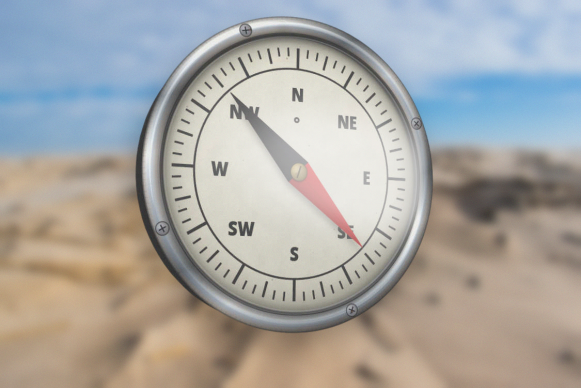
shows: 135 °
